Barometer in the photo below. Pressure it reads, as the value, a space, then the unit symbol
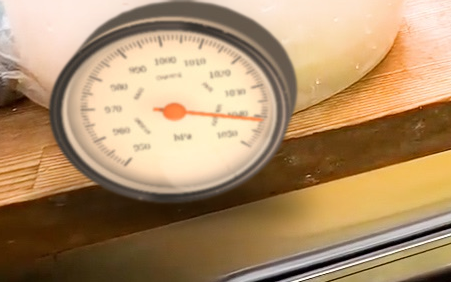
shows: 1040 hPa
